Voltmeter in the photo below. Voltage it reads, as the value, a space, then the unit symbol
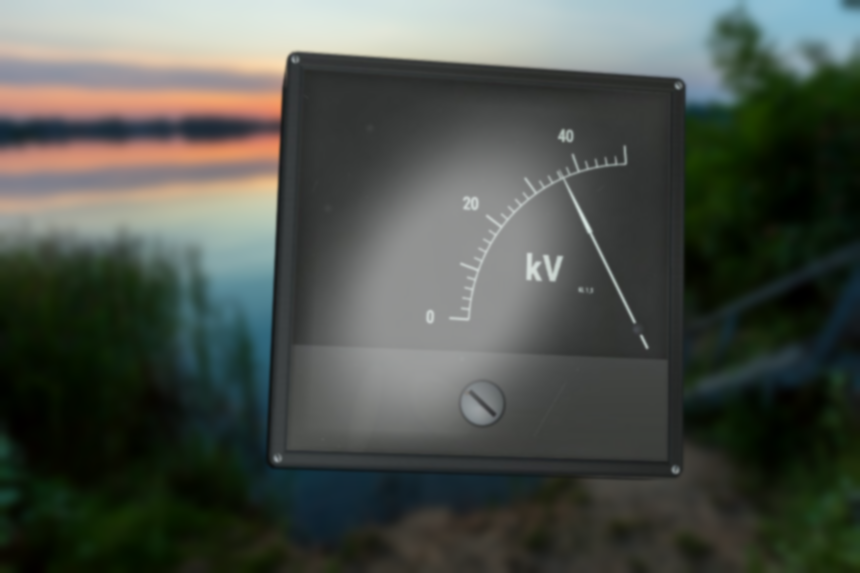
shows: 36 kV
